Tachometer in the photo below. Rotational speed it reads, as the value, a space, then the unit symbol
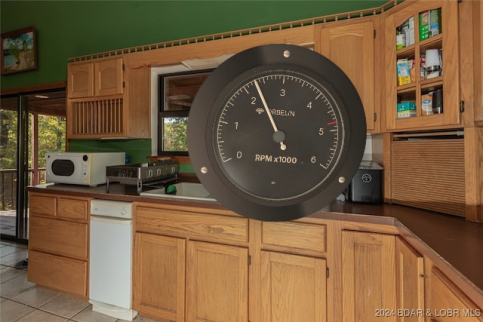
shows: 2300 rpm
